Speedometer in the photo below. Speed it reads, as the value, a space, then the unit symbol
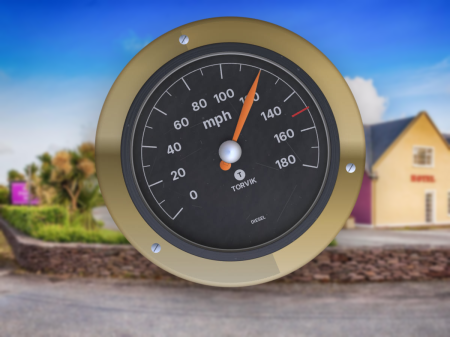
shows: 120 mph
